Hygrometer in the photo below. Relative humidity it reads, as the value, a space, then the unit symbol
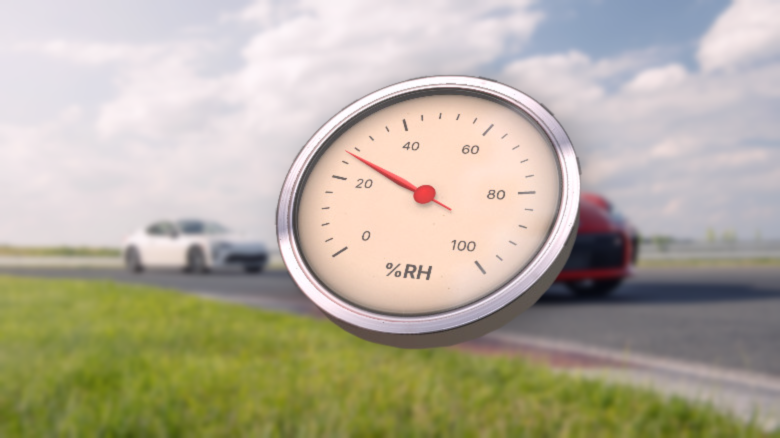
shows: 26 %
